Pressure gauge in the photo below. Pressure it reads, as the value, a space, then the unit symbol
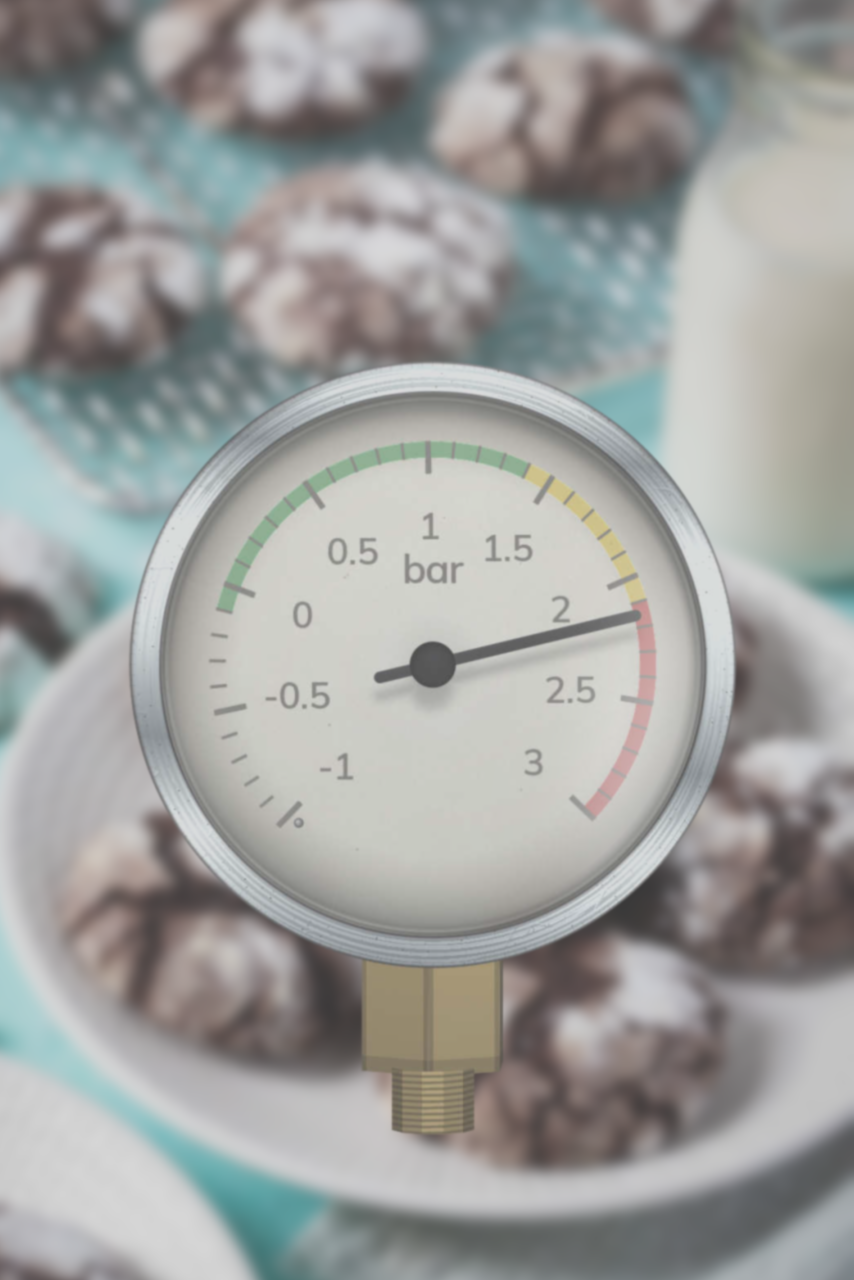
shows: 2.15 bar
